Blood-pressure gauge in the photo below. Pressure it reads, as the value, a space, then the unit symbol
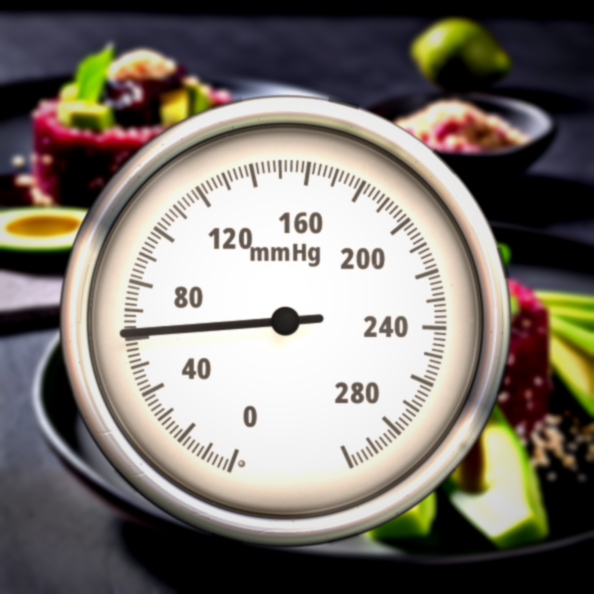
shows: 62 mmHg
